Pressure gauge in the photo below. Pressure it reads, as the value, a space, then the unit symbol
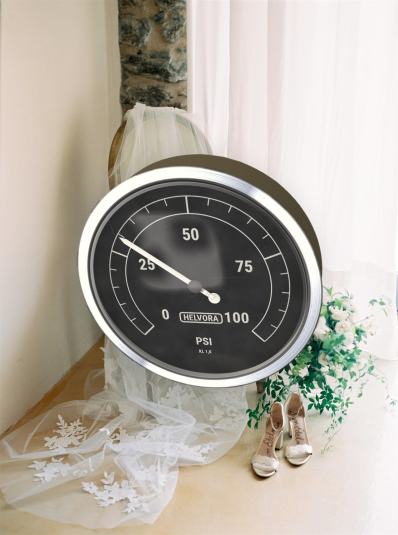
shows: 30 psi
